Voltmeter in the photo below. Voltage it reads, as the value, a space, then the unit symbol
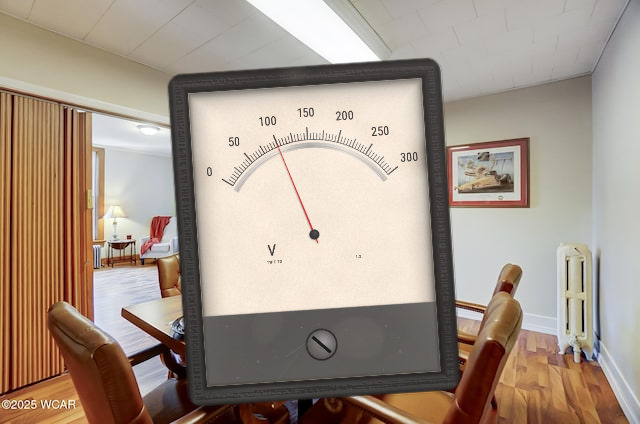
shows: 100 V
